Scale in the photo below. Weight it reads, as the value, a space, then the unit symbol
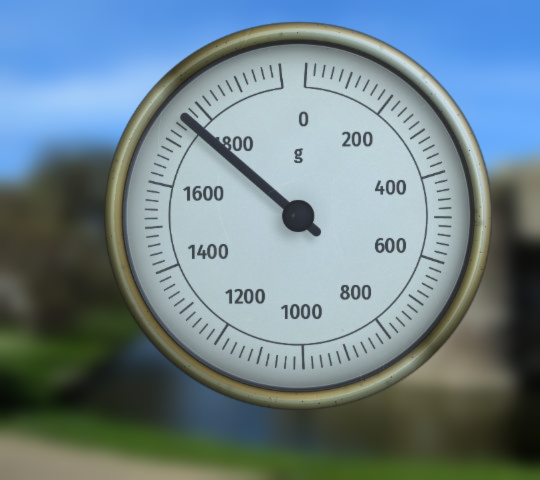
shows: 1760 g
